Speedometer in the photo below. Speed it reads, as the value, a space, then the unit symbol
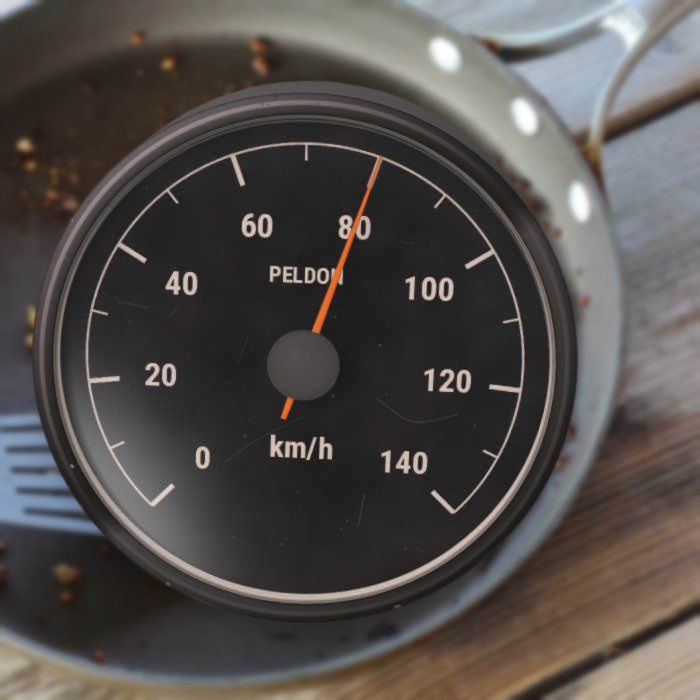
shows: 80 km/h
